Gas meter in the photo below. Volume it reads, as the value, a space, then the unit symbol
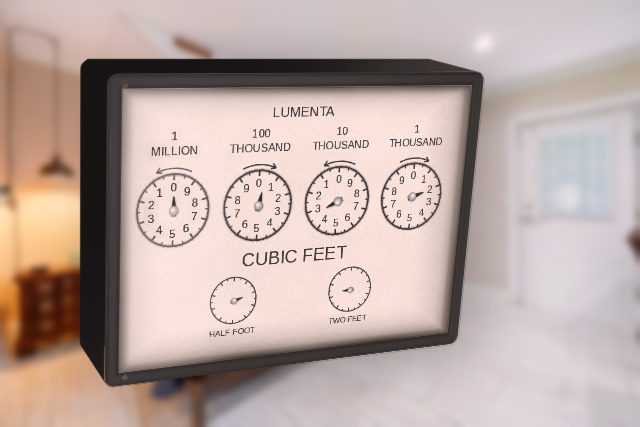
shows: 3200 ft³
